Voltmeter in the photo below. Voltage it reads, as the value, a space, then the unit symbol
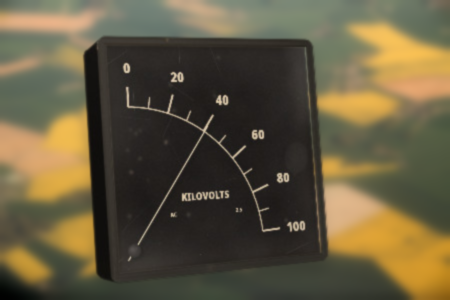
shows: 40 kV
